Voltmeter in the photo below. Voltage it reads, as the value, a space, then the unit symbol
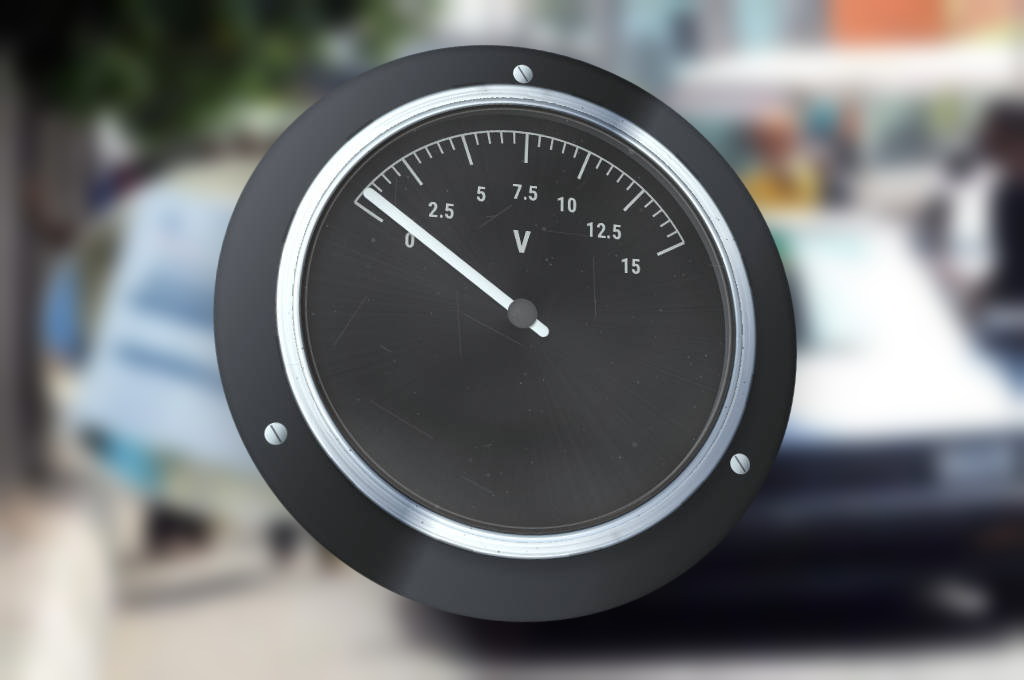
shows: 0.5 V
